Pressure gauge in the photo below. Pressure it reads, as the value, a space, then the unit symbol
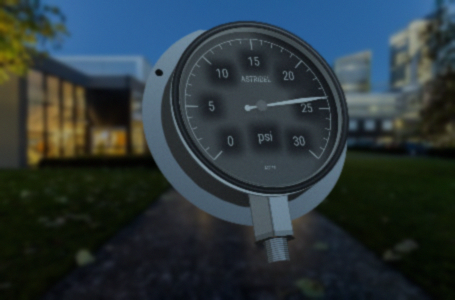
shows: 24 psi
